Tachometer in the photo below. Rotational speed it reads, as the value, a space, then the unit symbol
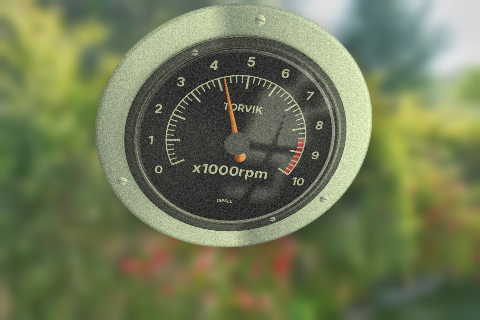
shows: 4200 rpm
